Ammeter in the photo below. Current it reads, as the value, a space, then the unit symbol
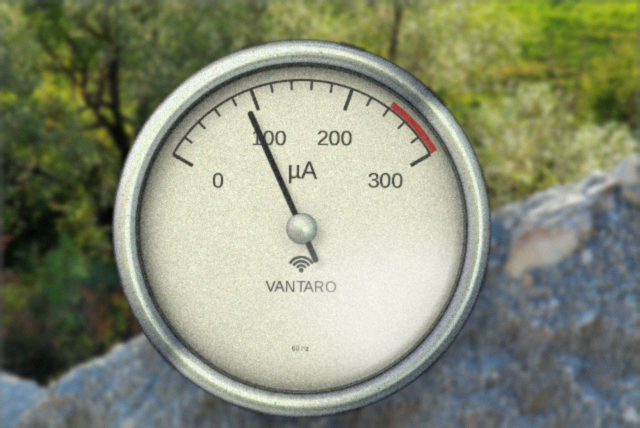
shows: 90 µA
